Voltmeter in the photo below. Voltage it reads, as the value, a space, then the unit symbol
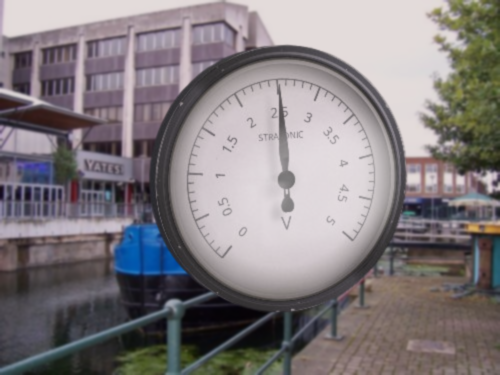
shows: 2.5 V
